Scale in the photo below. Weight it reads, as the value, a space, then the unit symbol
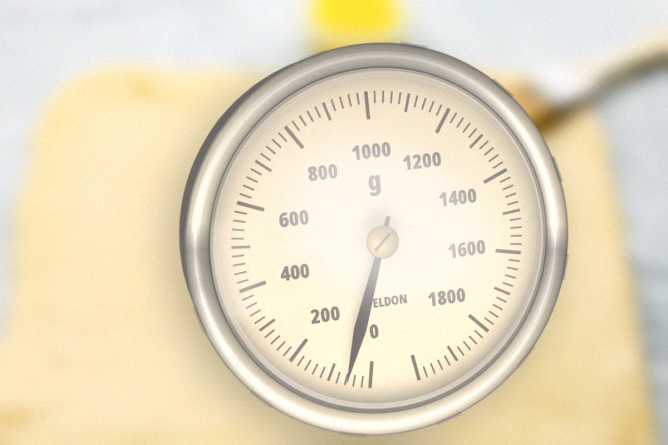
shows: 60 g
